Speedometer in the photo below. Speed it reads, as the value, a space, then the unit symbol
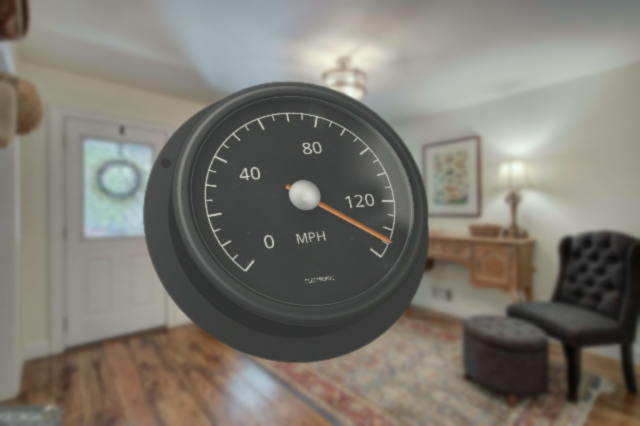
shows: 135 mph
